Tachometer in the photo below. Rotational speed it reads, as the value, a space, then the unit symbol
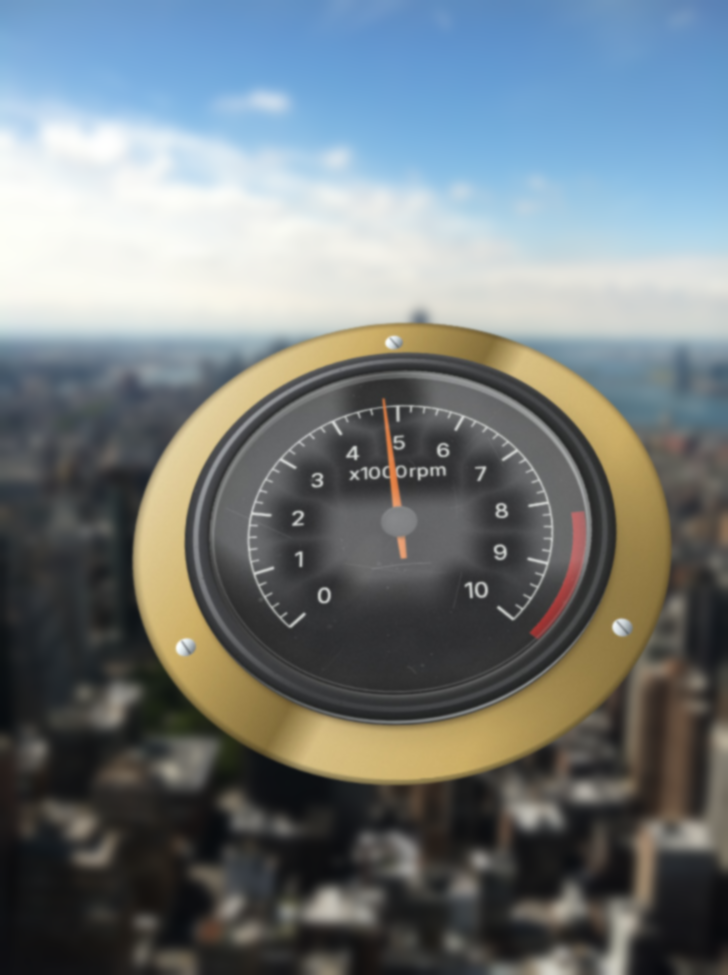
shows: 4800 rpm
